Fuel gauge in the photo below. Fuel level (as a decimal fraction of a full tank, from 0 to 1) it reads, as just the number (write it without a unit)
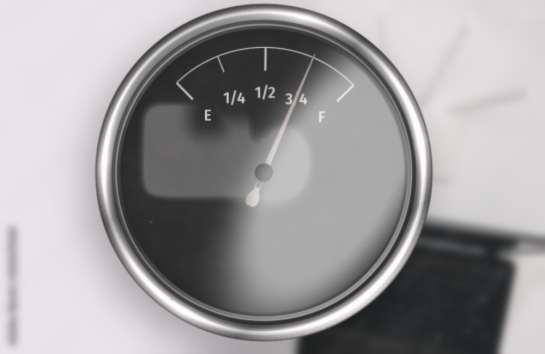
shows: 0.75
